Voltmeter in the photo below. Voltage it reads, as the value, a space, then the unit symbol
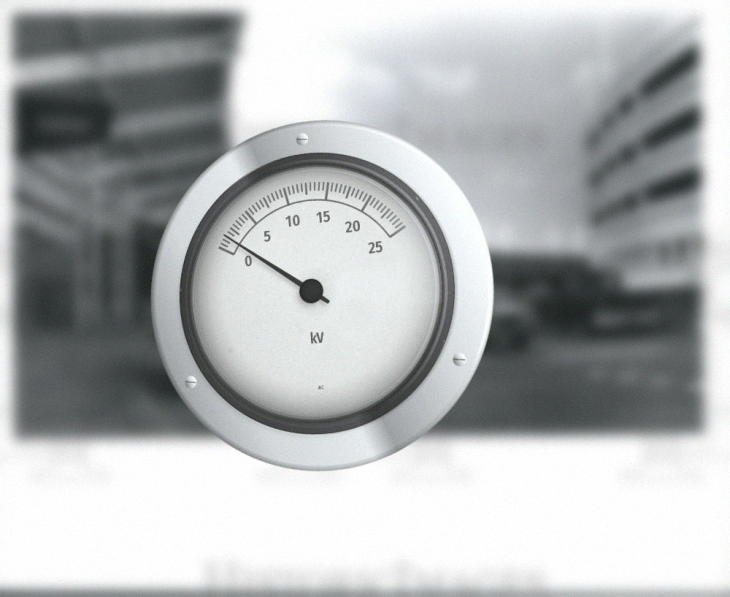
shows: 1.5 kV
